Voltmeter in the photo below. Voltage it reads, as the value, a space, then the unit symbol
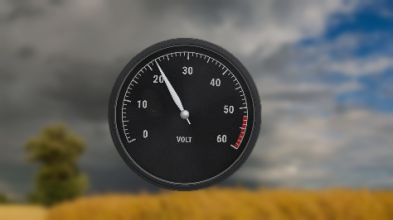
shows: 22 V
